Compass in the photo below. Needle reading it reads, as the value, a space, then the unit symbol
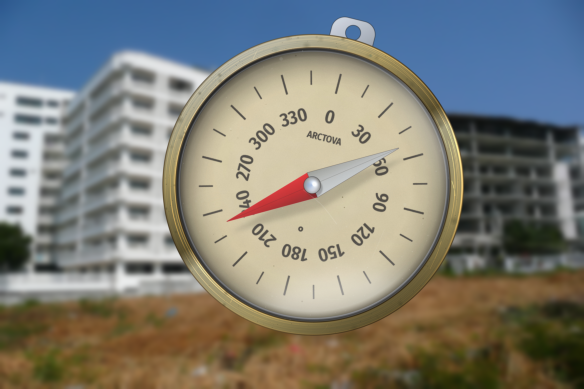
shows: 232.5 °
